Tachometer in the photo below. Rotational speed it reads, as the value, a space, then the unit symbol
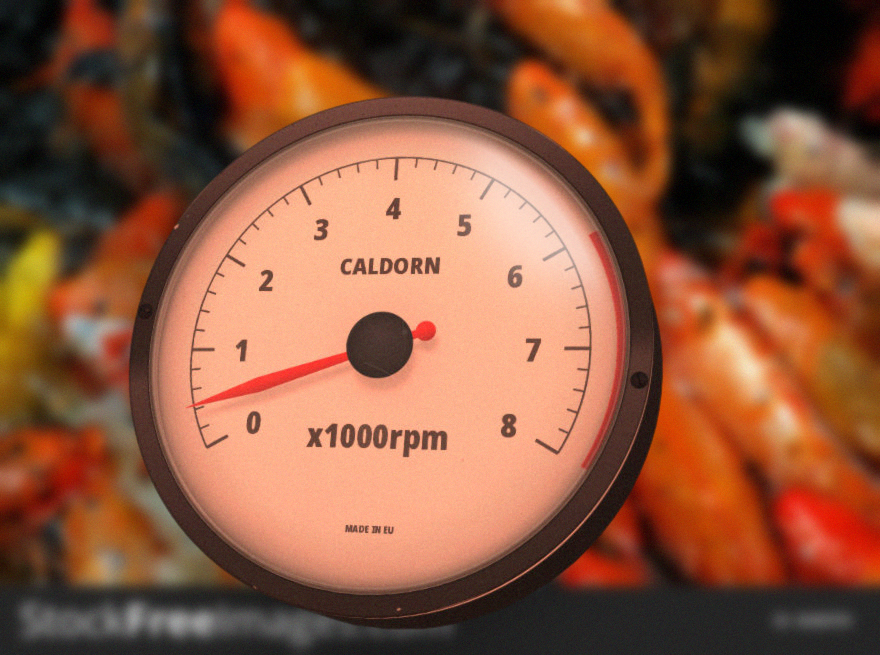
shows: 400 rpm
